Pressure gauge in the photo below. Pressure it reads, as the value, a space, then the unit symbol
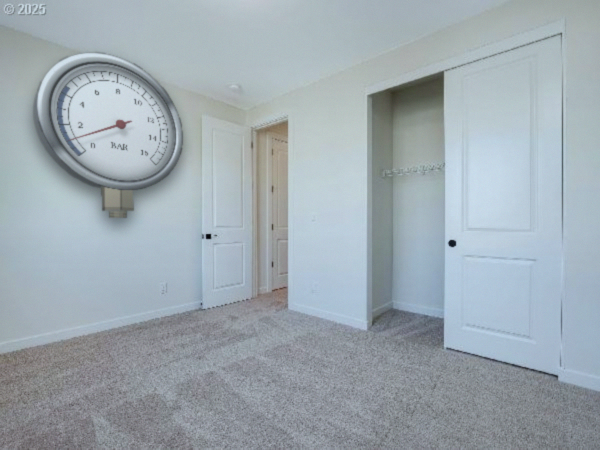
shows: 1 bar
